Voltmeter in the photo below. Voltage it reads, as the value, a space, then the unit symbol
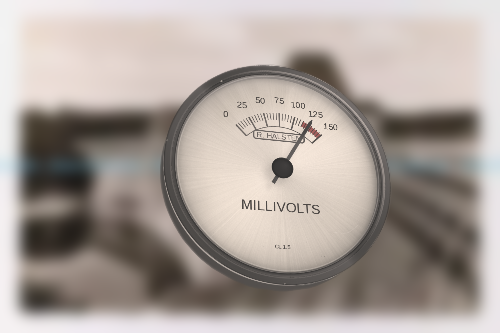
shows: 125 mV
